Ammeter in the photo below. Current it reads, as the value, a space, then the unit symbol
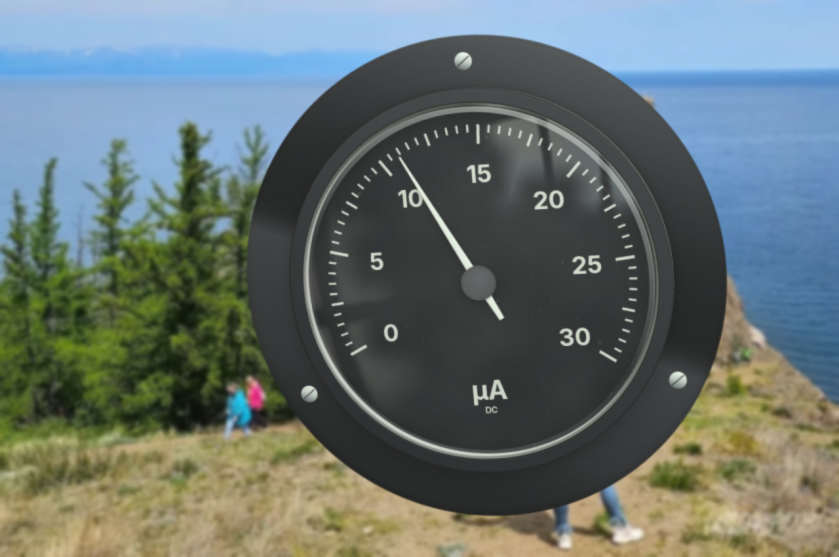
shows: 11 µA
